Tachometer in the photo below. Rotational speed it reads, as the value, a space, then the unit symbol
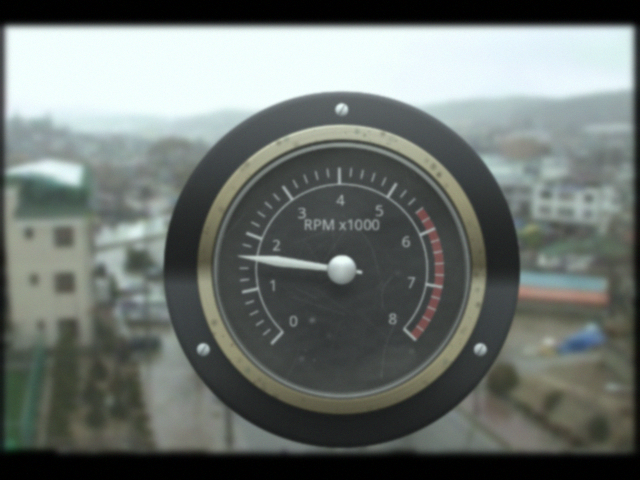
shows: 1600 rpm
